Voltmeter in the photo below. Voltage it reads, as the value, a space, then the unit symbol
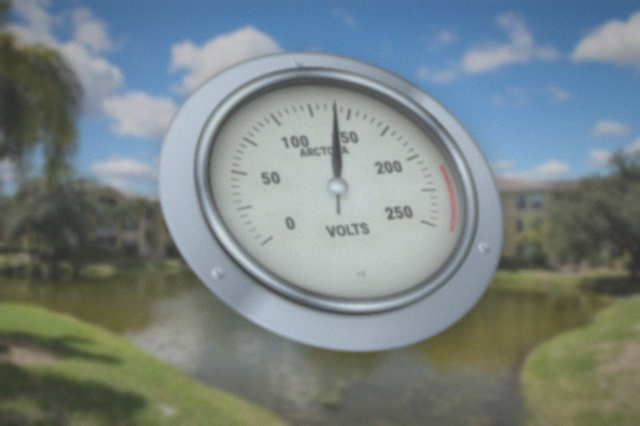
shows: 140 V
